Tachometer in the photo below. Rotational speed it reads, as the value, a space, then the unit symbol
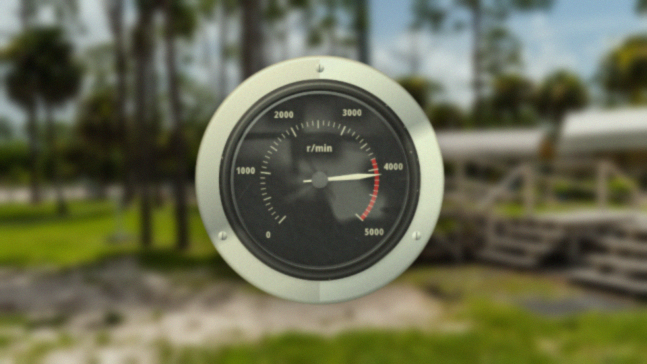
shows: 4100 rpm
